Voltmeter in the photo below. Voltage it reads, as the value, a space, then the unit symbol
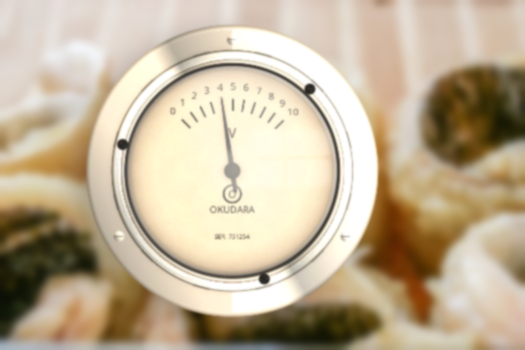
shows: 4 V
